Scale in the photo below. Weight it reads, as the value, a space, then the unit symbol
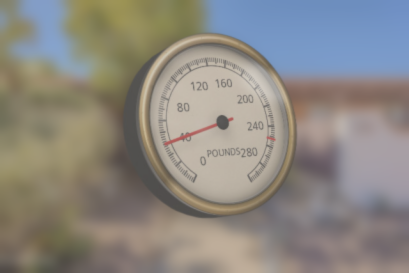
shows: 40 lb
